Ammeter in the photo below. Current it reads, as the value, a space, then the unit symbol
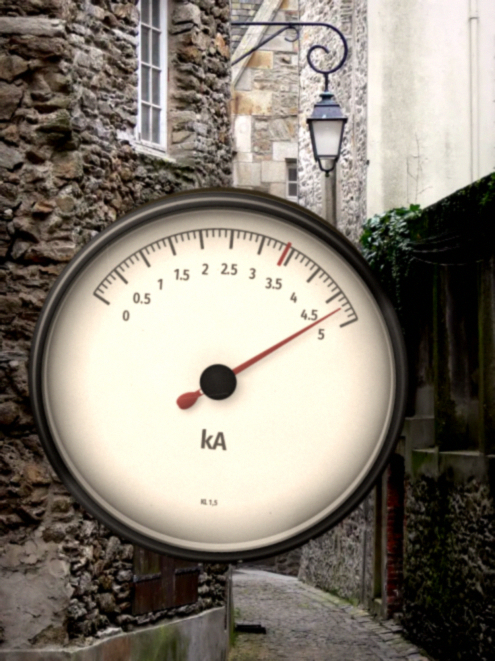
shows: 4.7 kA
